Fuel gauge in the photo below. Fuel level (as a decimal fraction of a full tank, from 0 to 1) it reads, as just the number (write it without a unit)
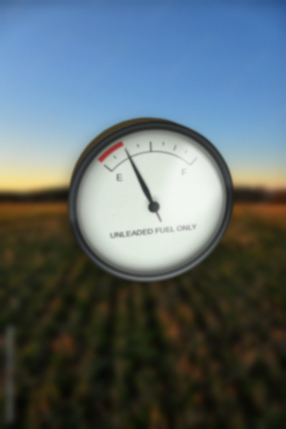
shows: 0.25
